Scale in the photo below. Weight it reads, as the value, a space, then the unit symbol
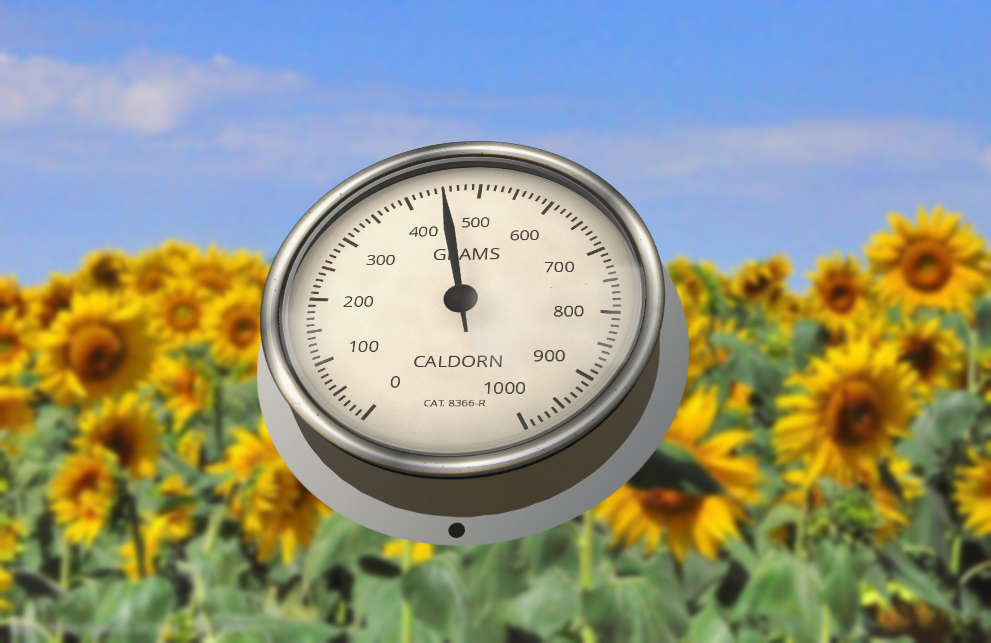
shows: 450 g
